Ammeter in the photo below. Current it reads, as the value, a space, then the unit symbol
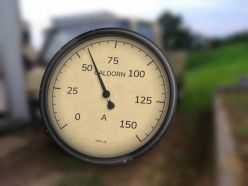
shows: 57.5 A
